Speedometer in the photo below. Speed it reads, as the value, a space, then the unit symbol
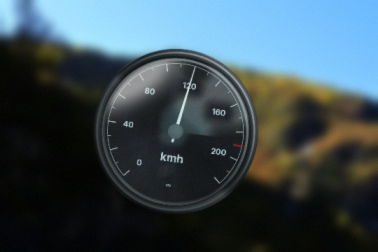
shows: 120 km/h
